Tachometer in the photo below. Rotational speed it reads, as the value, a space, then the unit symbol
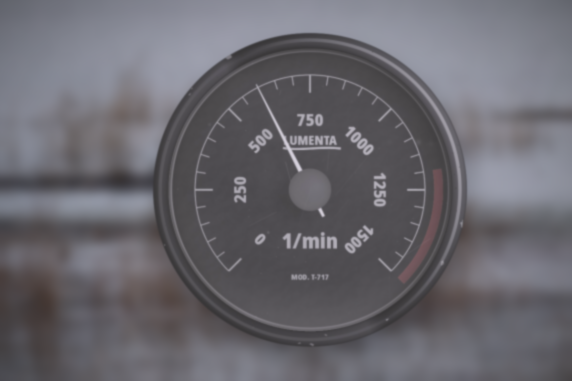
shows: 600 rpm
